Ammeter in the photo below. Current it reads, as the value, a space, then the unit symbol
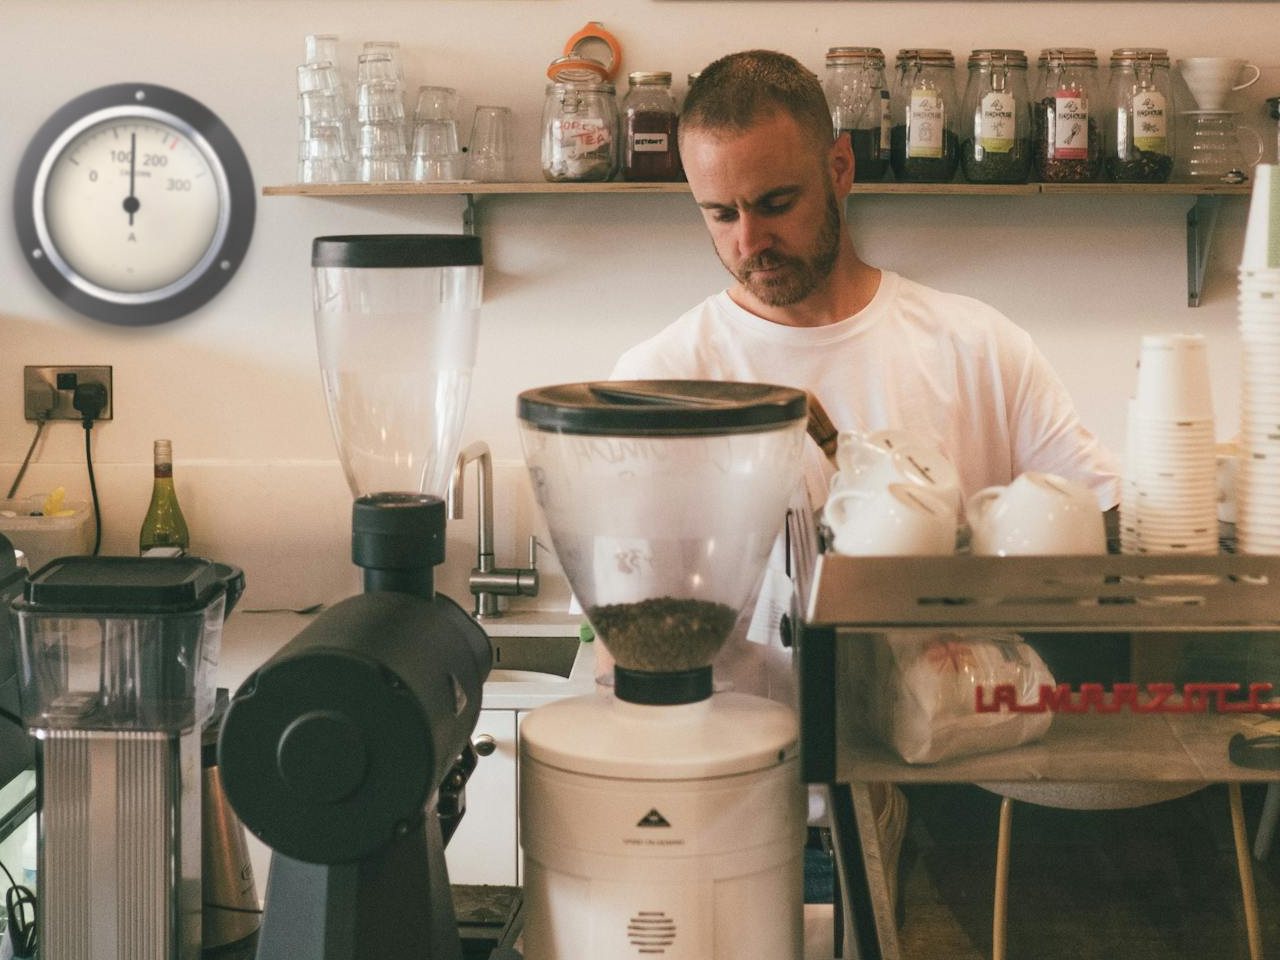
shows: 140 A
